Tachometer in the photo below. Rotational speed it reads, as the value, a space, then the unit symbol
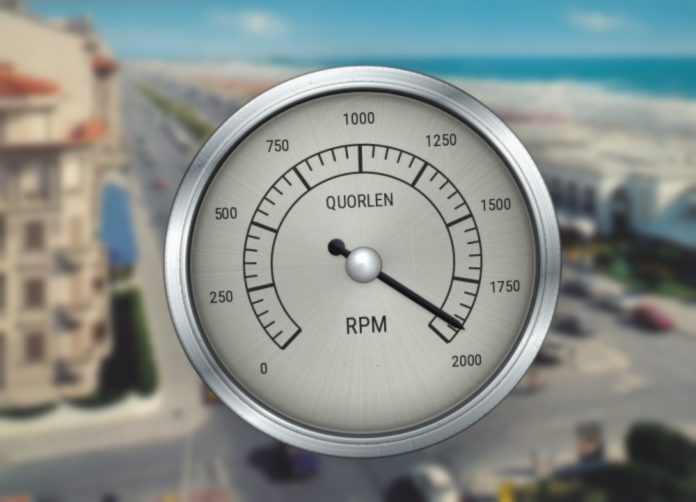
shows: 1925 rpm
